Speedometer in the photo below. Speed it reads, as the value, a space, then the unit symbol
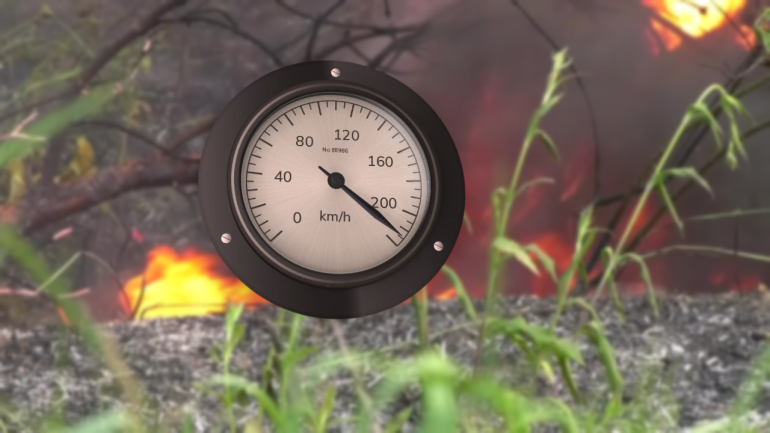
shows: 215 km/h
